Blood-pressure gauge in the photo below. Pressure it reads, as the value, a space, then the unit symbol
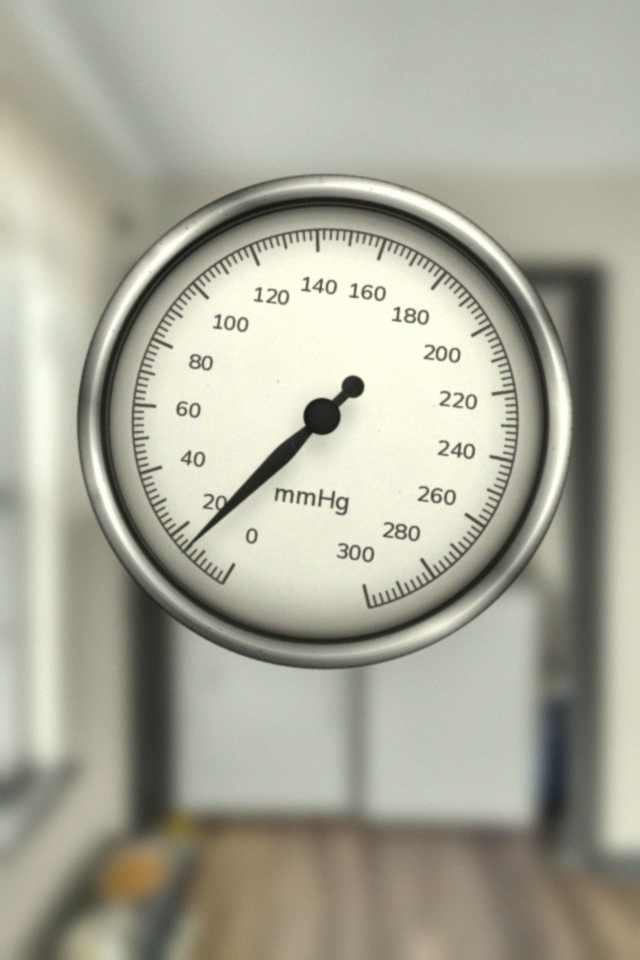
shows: 14 mmHg
